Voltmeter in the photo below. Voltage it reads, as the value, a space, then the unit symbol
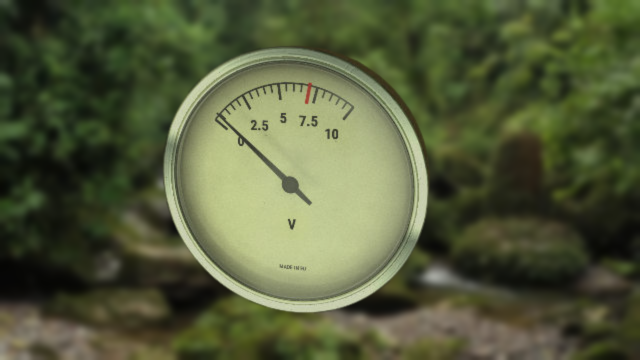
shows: 0.5 V
